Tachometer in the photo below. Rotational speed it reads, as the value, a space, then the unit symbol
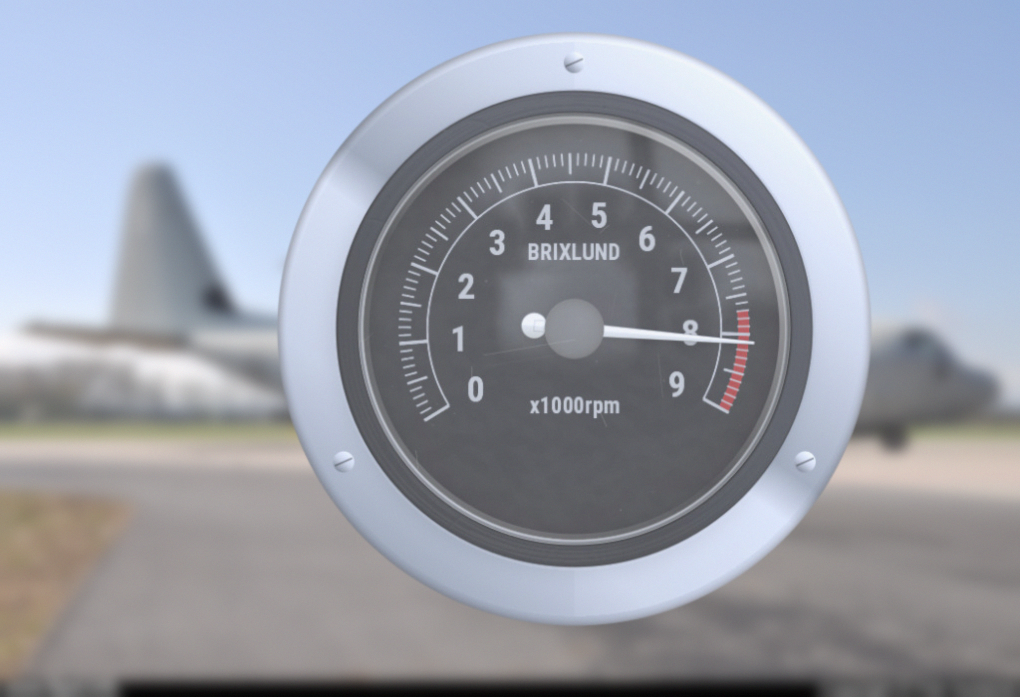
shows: 8100 rpm
